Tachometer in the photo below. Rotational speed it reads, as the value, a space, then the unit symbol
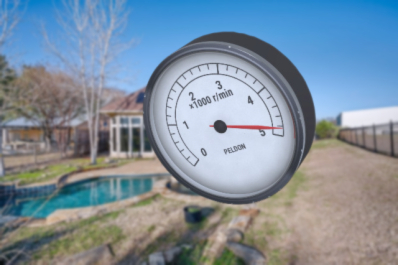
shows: 4800 rpm
